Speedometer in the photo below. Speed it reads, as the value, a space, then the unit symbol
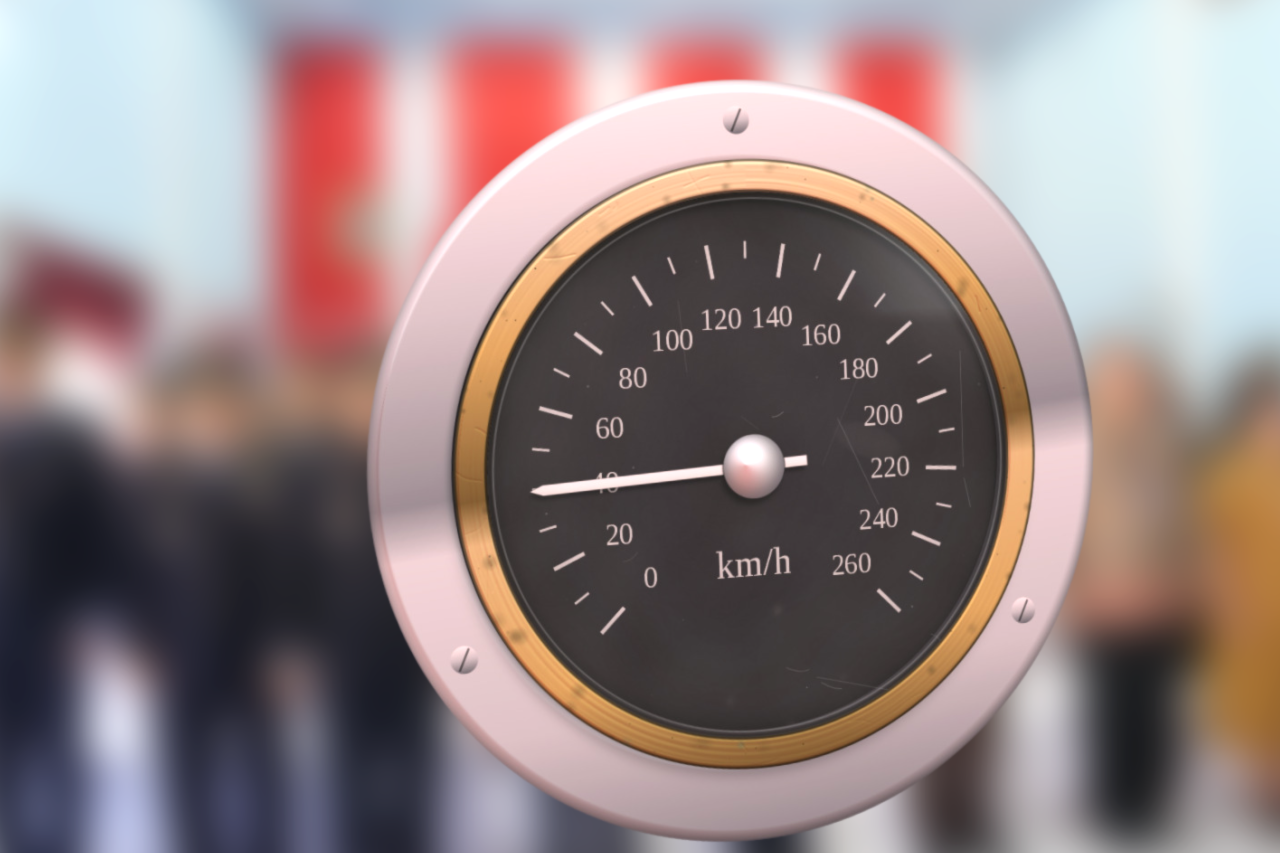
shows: 40 km/h
